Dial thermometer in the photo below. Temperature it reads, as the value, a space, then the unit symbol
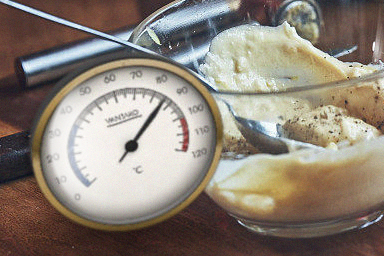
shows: 85 °C
